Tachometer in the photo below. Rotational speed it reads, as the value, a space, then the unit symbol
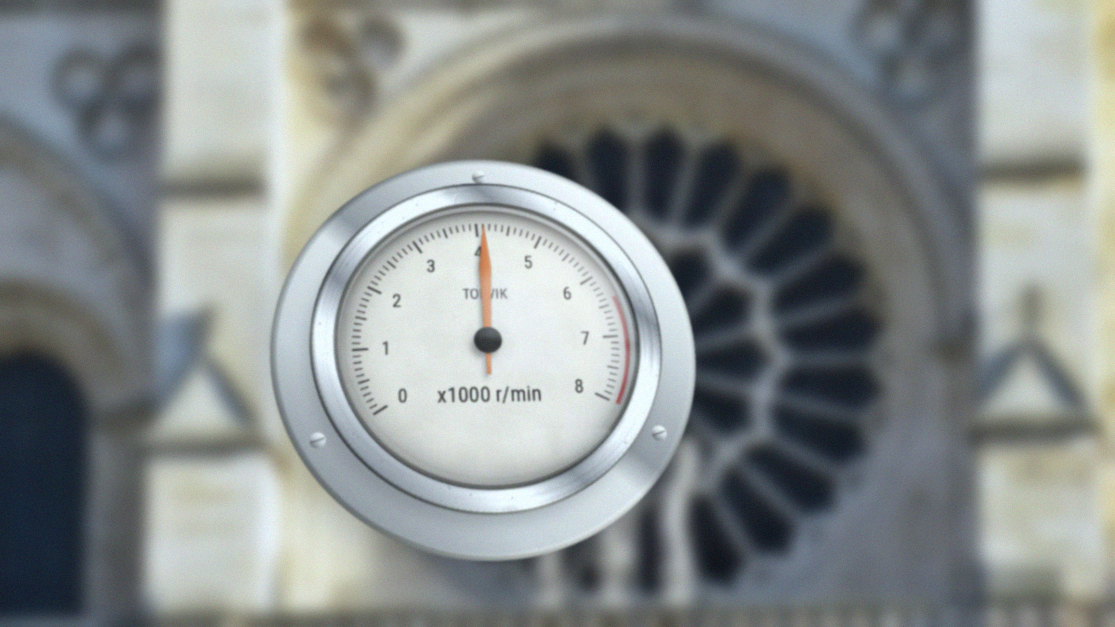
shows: 4100 rpm
